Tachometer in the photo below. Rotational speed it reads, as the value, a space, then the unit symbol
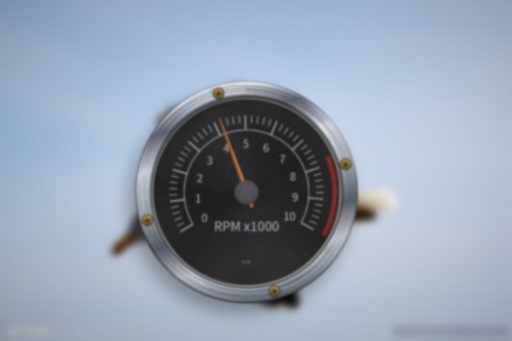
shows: 4200 rpm
